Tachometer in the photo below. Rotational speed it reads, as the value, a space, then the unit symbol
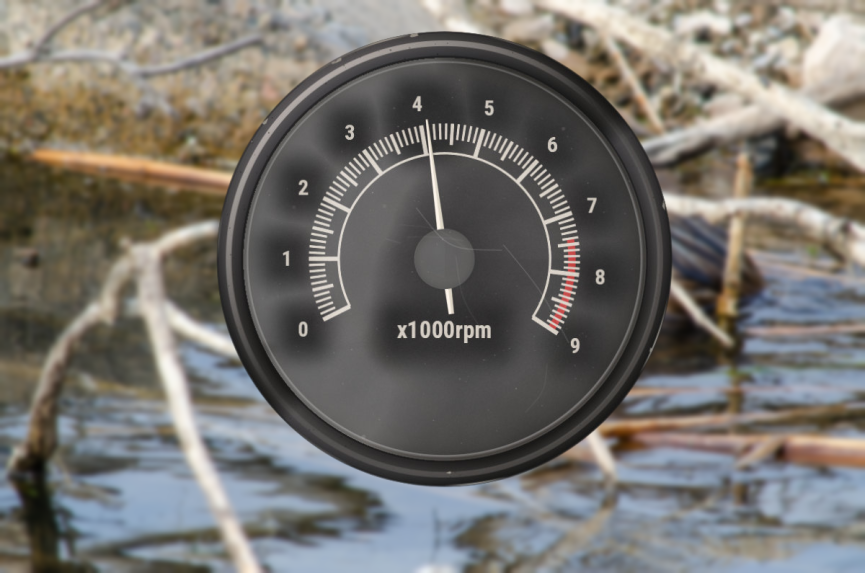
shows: 4100 rpm
